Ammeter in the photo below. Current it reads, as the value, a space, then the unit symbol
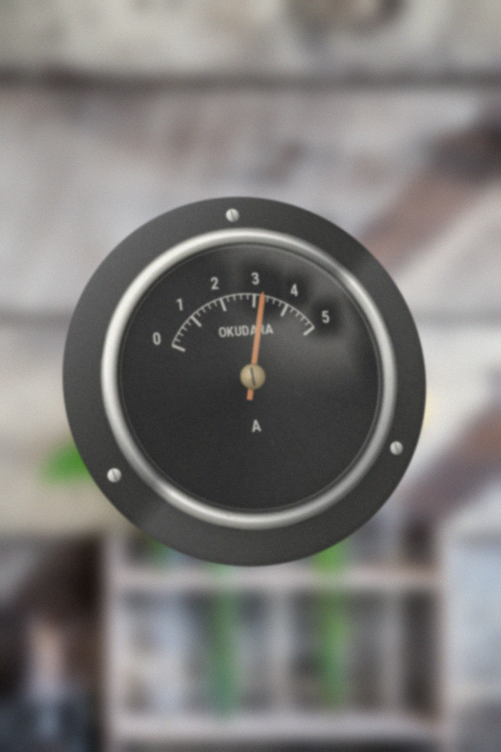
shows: 3.2 A
